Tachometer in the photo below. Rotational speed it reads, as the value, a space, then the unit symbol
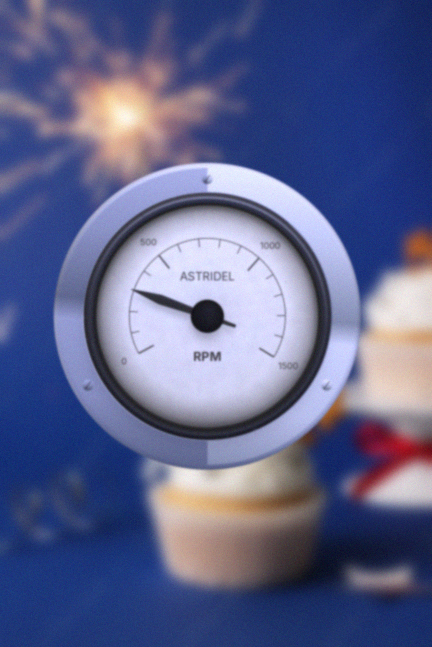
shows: 300 rpm
